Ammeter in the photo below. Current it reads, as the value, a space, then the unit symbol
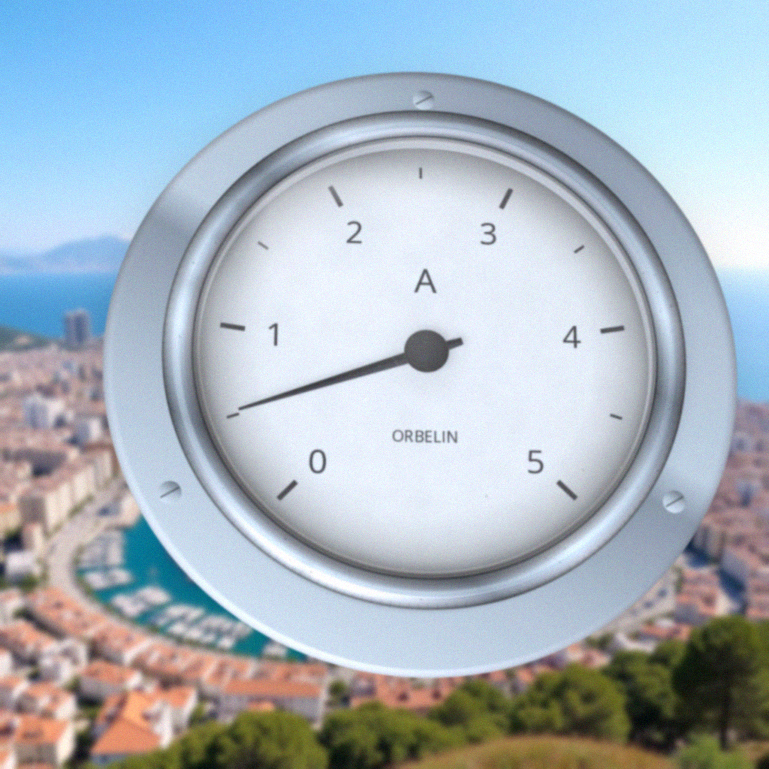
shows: 0.5 A
